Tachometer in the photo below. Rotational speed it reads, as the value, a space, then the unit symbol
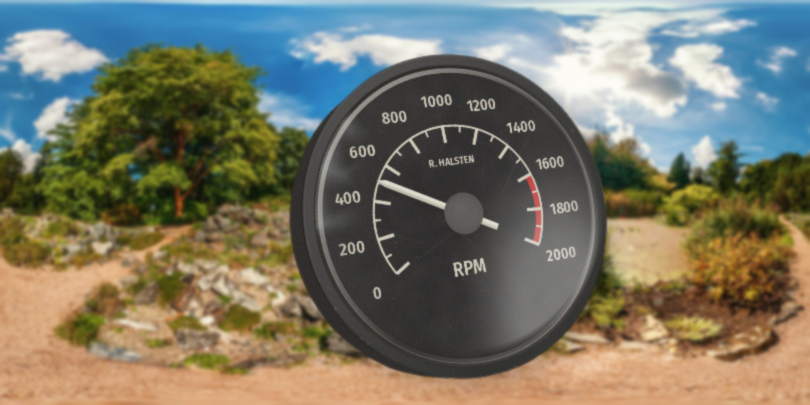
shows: 500 rpm
